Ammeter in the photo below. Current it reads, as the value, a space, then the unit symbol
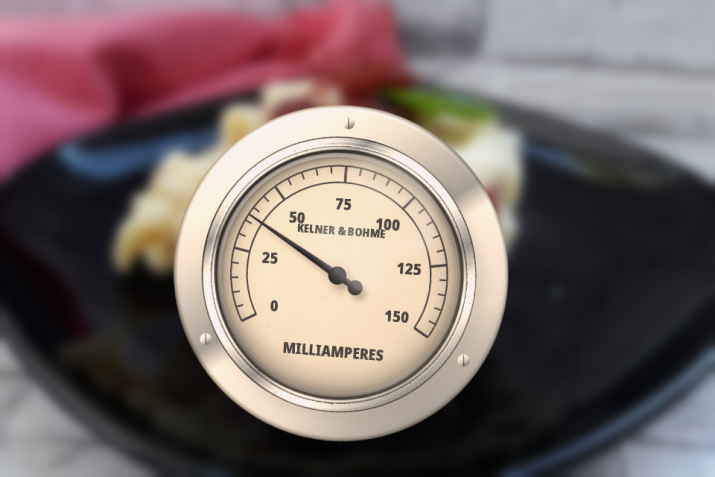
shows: 37.5 mA
